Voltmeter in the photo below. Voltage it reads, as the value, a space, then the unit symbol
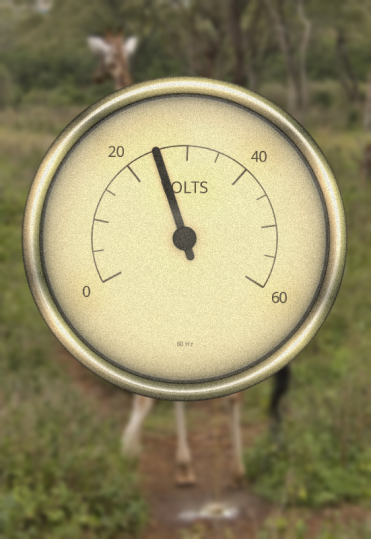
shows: 25 V
